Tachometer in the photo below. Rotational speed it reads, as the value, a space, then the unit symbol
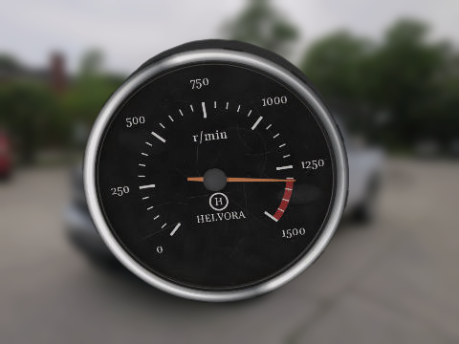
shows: 1300 rpm
